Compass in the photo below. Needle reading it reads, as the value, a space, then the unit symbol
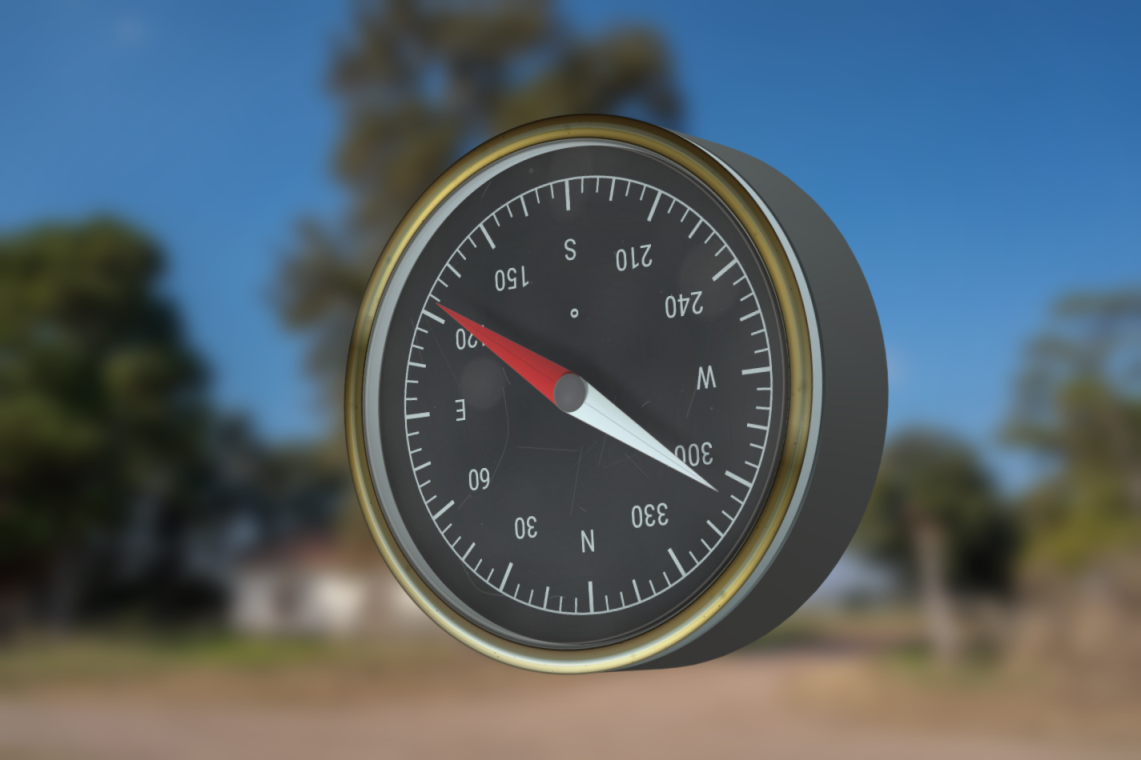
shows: 125 °
